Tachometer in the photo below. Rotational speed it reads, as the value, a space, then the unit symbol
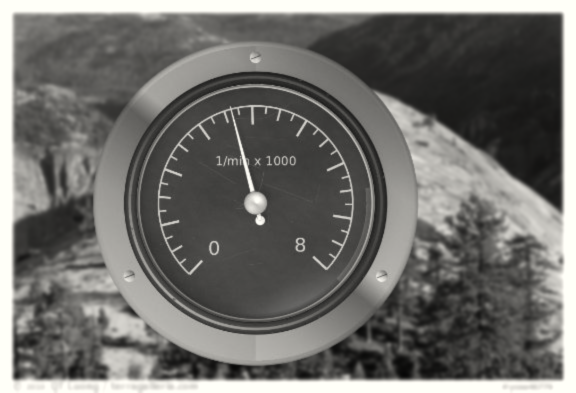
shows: 3625 rpm
